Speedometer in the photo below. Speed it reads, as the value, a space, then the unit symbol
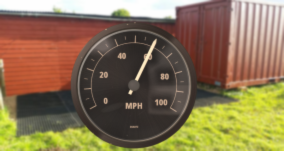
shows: 60 mph
